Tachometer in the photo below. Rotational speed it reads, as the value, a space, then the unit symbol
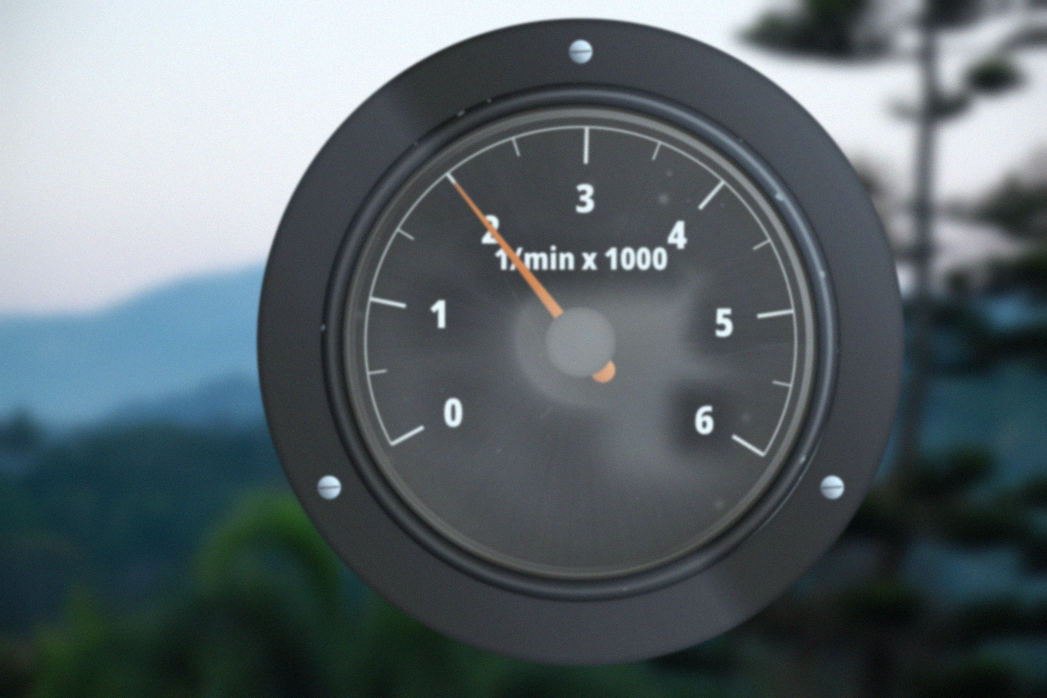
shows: 2000 rpm
